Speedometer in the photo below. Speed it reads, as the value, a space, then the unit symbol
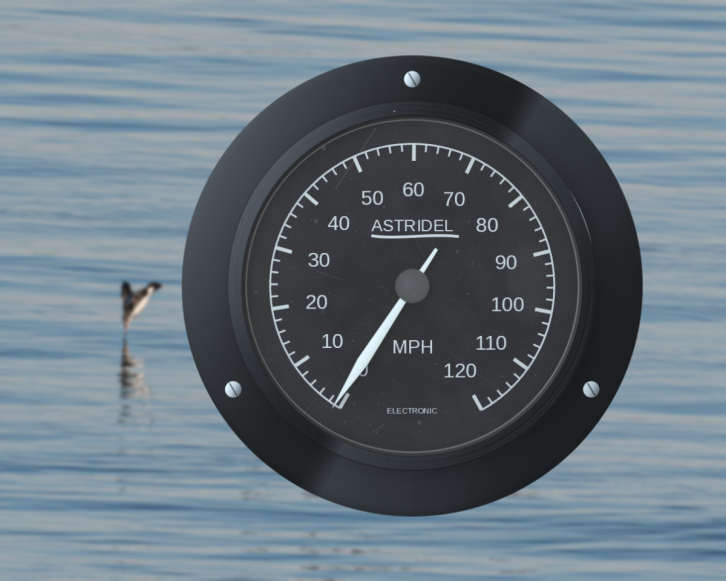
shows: 1 mph
